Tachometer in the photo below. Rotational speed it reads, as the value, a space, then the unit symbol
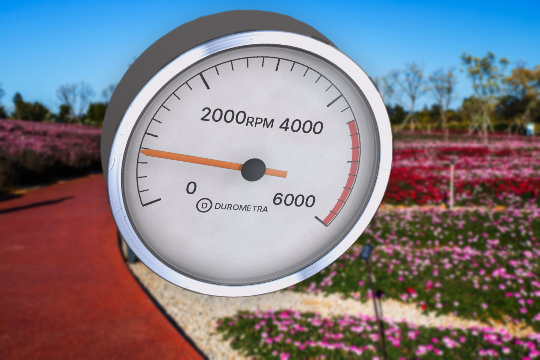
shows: 800 rpm
